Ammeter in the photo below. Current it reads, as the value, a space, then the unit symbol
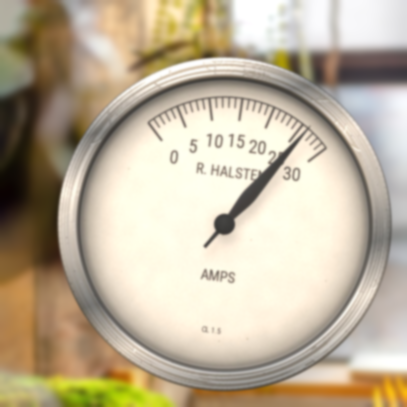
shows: 26 A
